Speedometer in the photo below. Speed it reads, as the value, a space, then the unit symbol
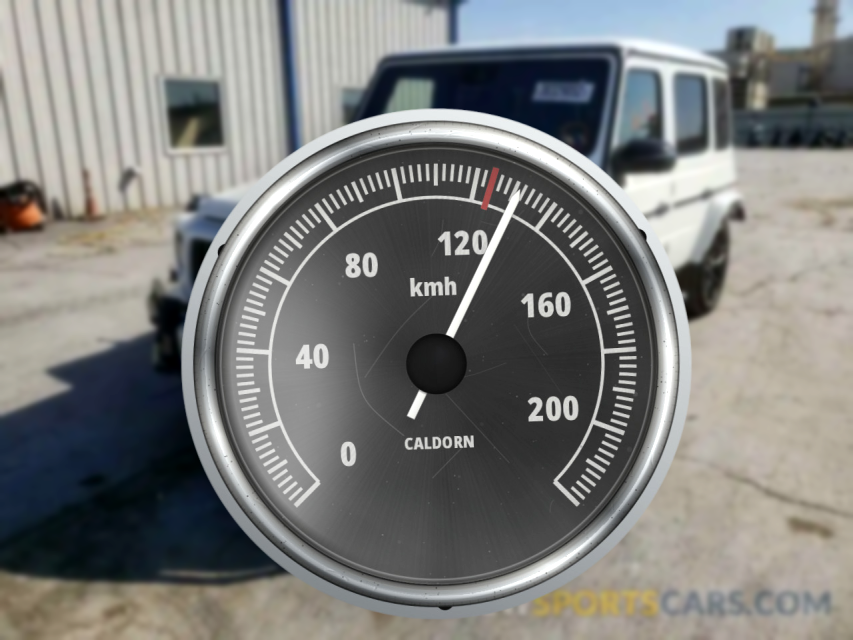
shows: 131 km/h
